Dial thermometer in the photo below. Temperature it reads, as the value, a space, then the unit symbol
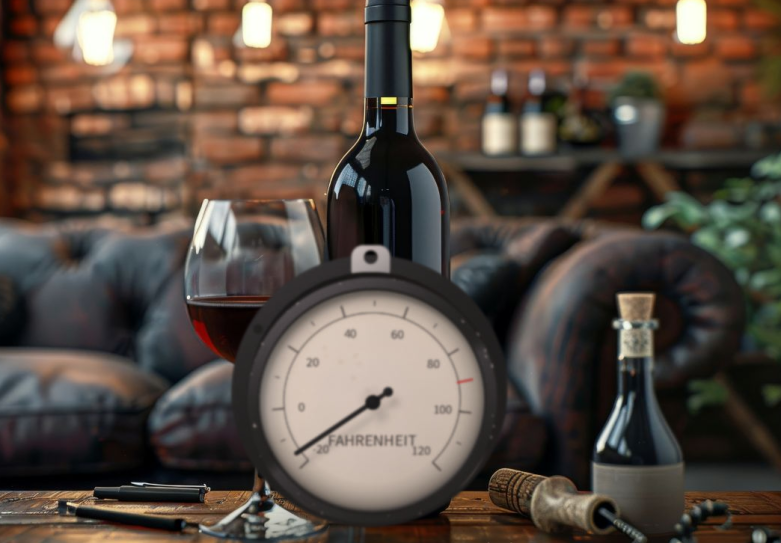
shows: -15 °F
